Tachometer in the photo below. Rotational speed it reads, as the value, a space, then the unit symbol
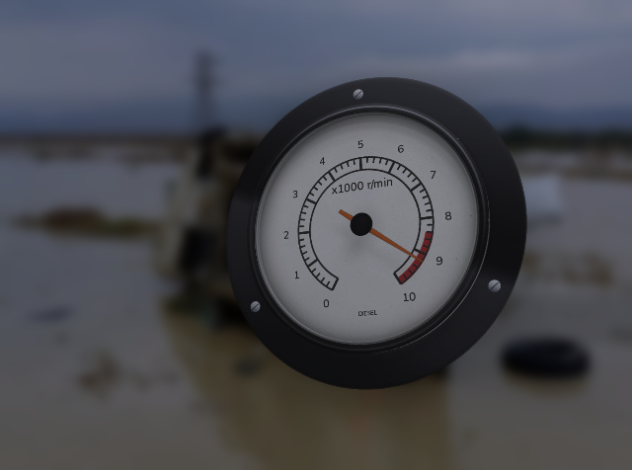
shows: 9200 rpm
